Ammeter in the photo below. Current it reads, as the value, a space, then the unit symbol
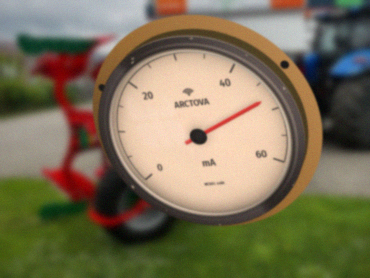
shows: 47.5 mA
